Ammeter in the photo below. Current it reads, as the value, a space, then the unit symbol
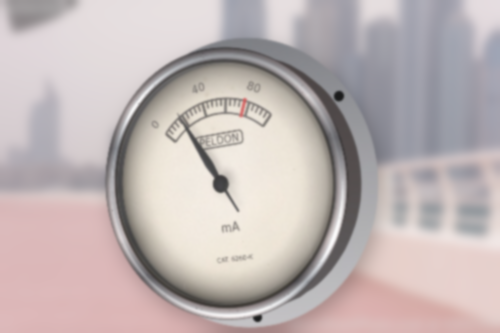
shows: 20 mA
